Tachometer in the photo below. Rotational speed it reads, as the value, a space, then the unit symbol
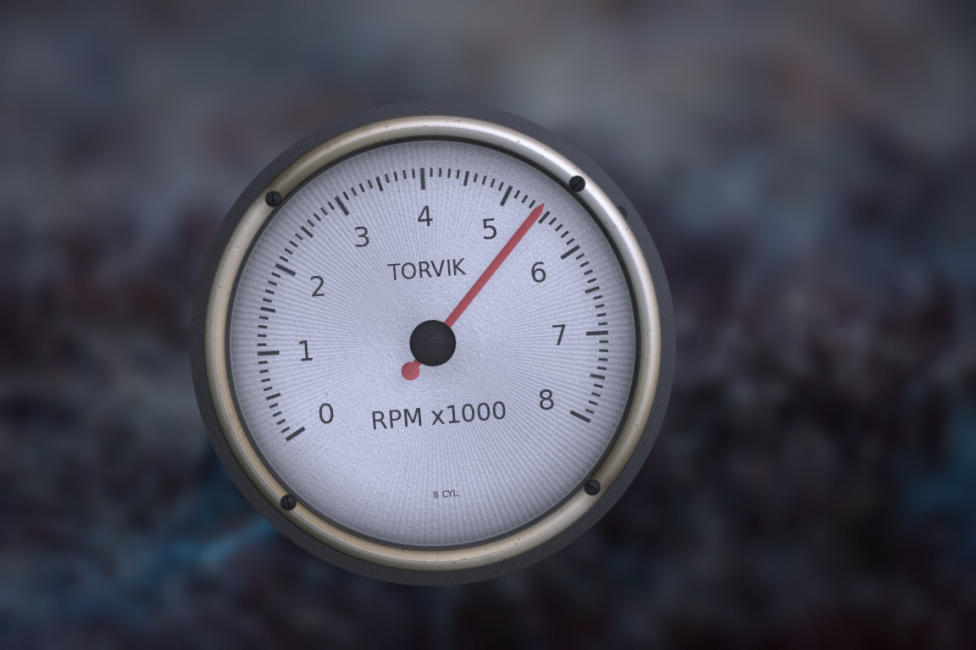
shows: 5400 rpm
